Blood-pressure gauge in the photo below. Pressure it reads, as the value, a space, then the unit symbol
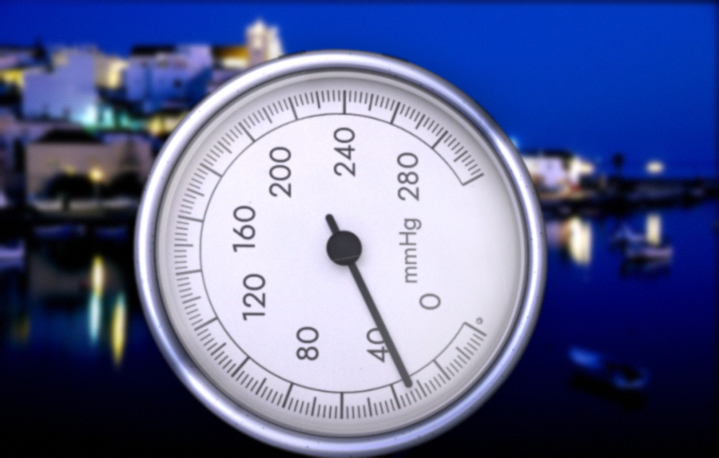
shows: 34 mmHg
